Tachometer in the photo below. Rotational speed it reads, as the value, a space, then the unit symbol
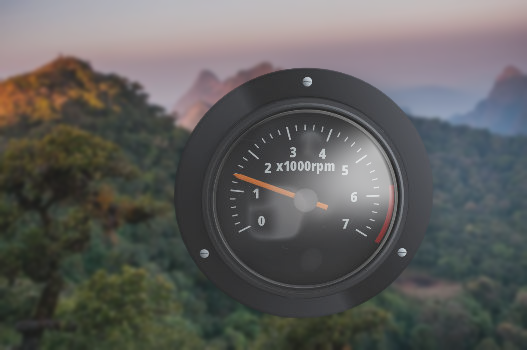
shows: 1400 rpm
